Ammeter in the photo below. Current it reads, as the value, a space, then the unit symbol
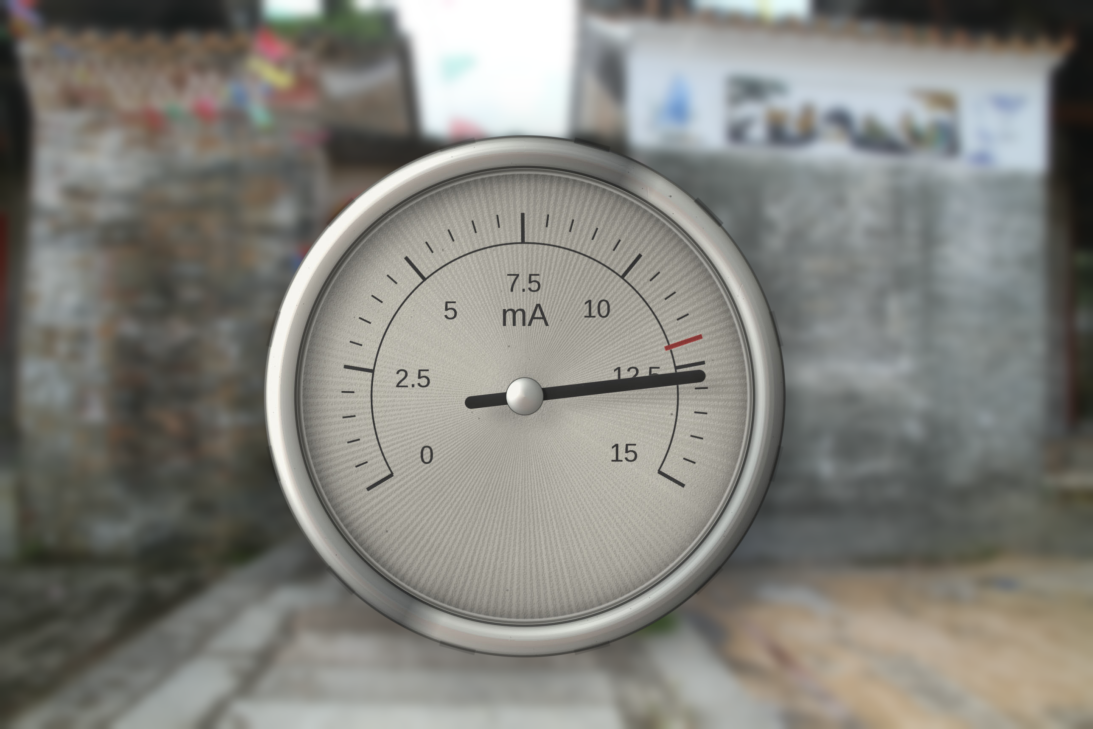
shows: 12.75 mA
